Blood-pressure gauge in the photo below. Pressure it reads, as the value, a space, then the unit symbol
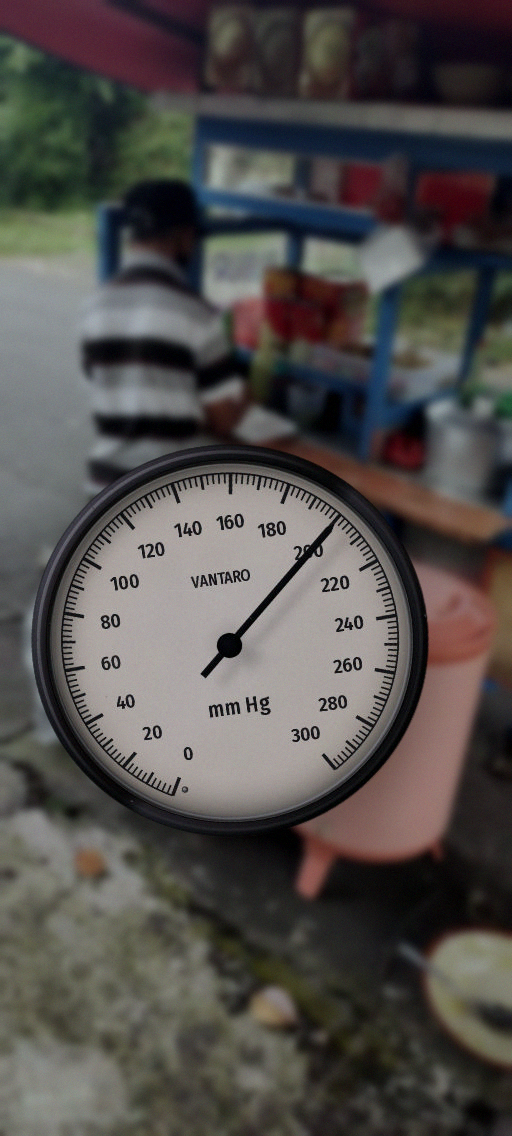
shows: 200 mmHg
